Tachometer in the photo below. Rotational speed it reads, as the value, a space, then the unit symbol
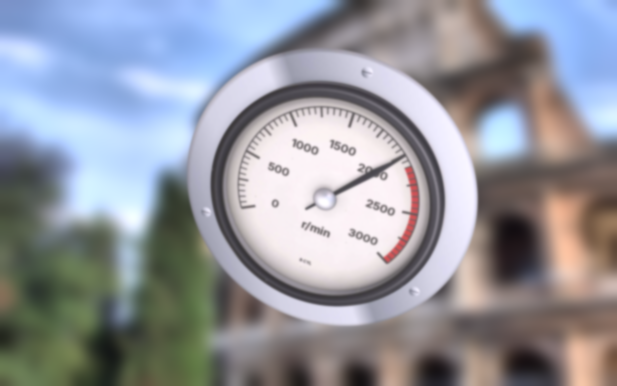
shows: 2000 rpm
